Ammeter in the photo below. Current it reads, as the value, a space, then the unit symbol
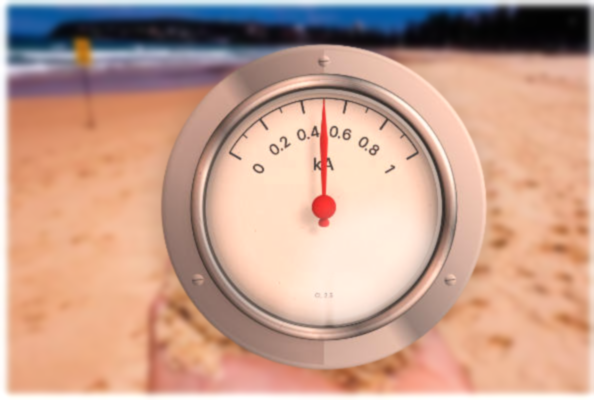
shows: 0.5 kA
